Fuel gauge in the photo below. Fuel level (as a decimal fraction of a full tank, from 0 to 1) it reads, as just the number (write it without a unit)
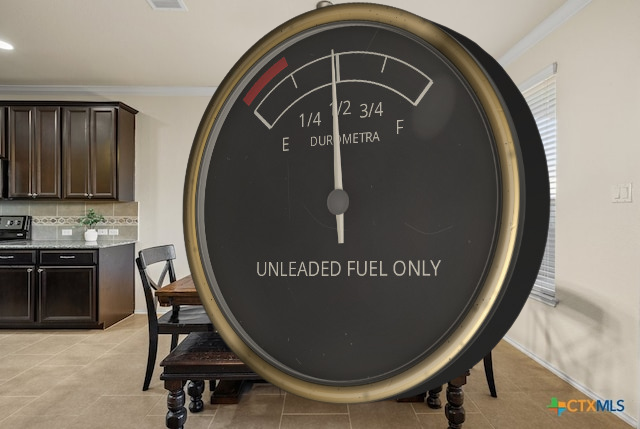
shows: 0.5
